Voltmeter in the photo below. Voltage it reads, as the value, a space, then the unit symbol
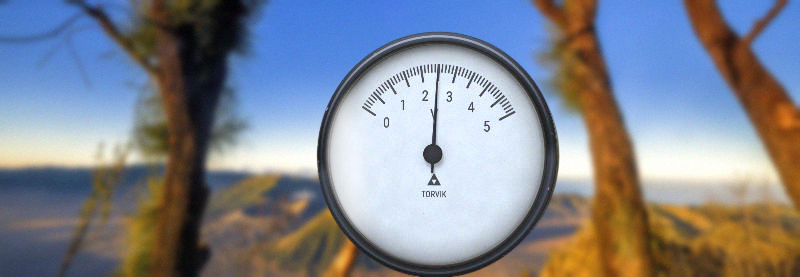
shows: 2.5 V
